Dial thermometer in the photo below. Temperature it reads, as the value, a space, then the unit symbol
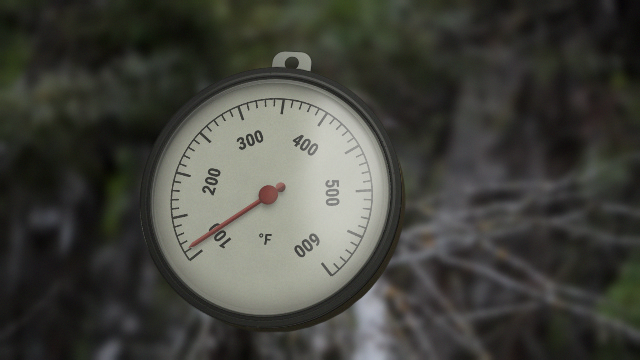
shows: 110 °F
